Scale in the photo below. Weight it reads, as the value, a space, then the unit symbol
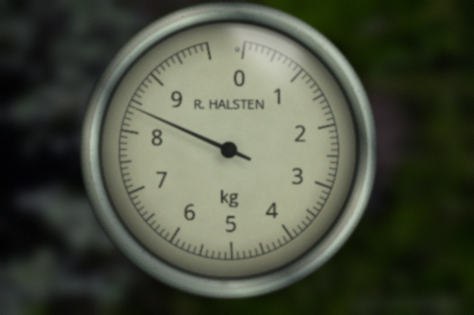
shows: 8.4 kg
